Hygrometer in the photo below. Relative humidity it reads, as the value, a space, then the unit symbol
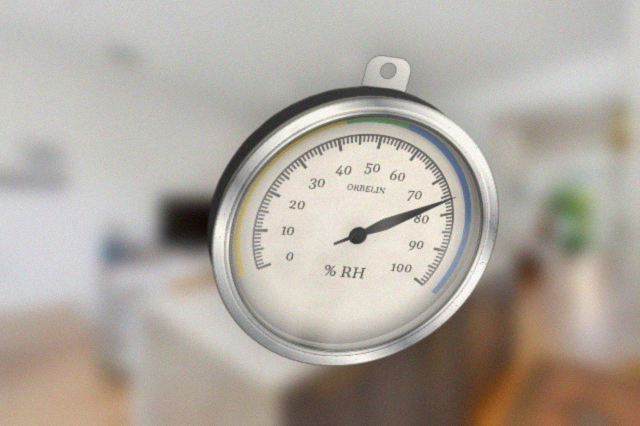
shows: 75 %
